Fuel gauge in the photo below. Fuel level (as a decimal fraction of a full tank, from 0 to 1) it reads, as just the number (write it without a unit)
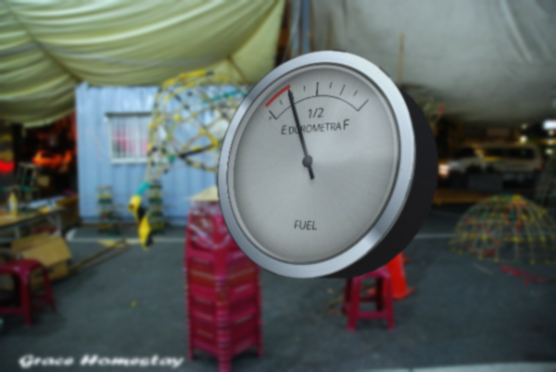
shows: 0.25
